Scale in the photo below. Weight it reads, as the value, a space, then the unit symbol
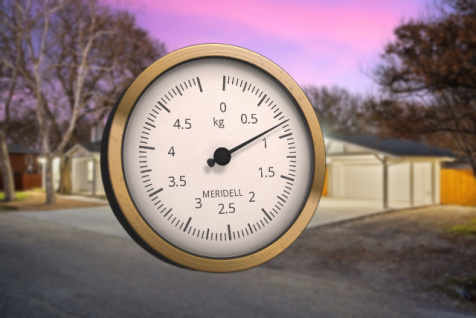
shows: 0.85 kg
